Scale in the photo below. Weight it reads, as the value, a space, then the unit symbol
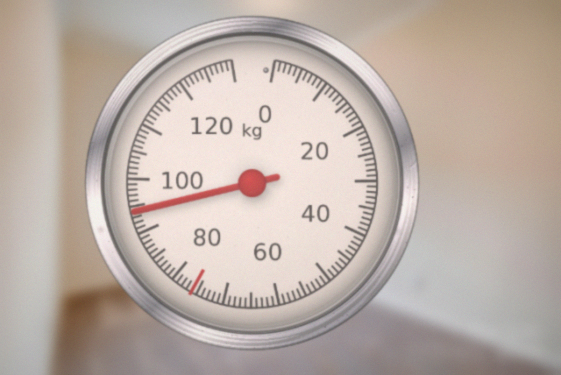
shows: 94 kg
